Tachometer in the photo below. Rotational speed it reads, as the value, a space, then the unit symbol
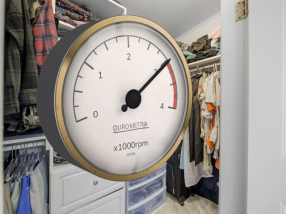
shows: 3000 rpm
